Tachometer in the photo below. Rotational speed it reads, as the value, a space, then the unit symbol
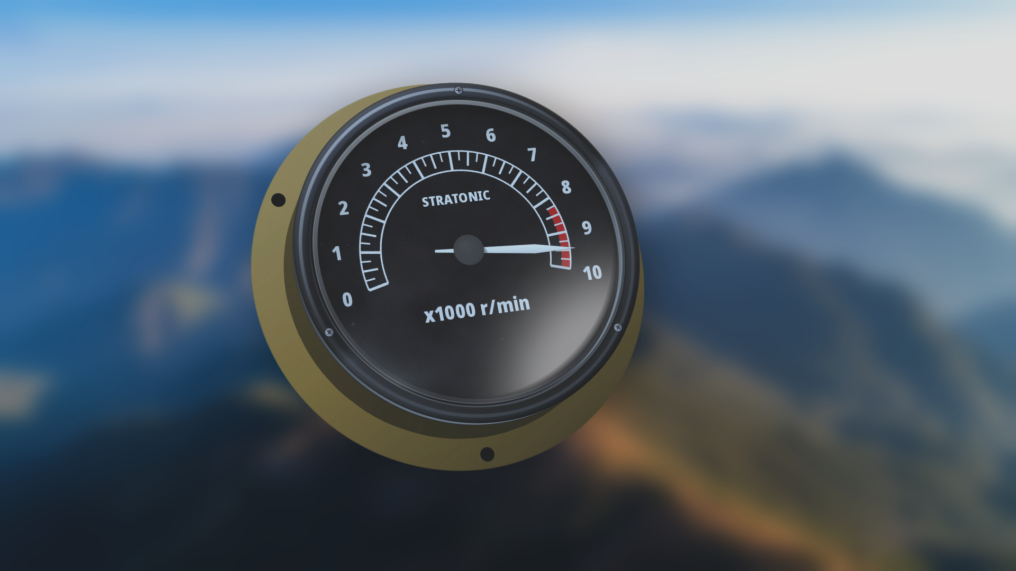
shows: 9500 rpm
